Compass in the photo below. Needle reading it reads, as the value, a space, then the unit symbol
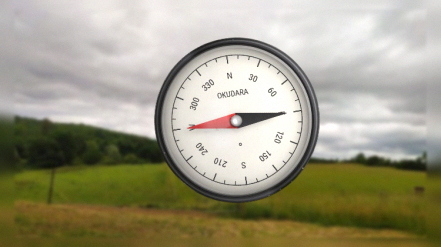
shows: 270 °
